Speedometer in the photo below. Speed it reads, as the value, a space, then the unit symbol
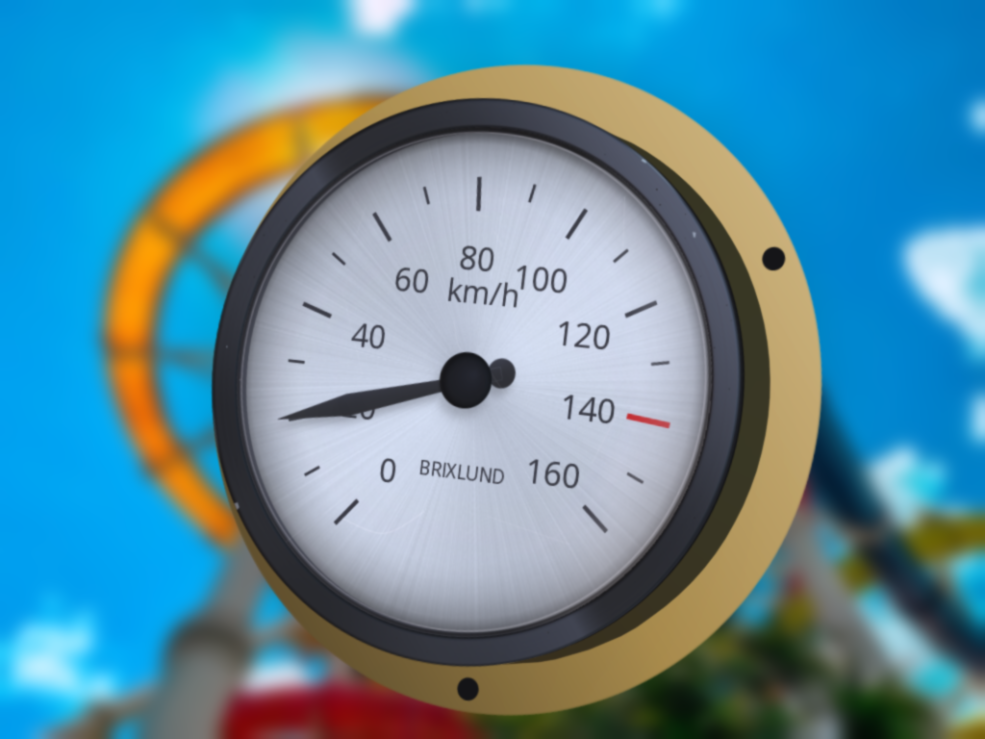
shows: 20 km/h
